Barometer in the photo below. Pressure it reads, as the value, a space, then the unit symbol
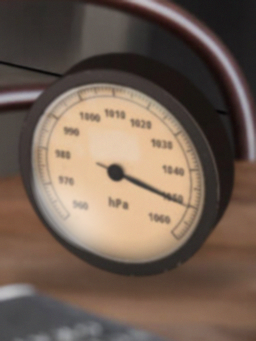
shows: 1050 hPa
